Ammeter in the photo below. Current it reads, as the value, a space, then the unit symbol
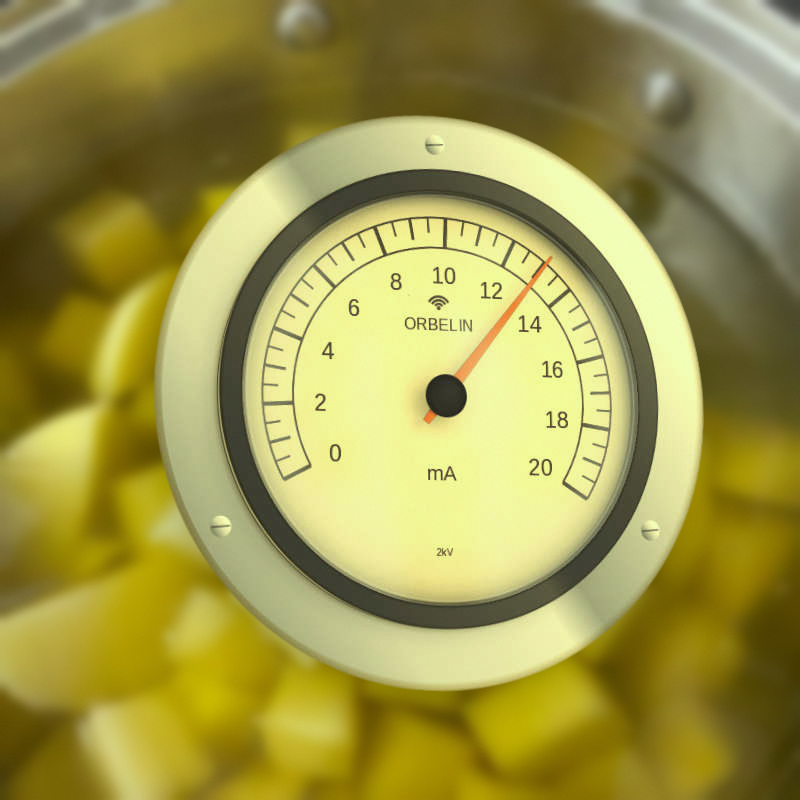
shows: 13 mA
